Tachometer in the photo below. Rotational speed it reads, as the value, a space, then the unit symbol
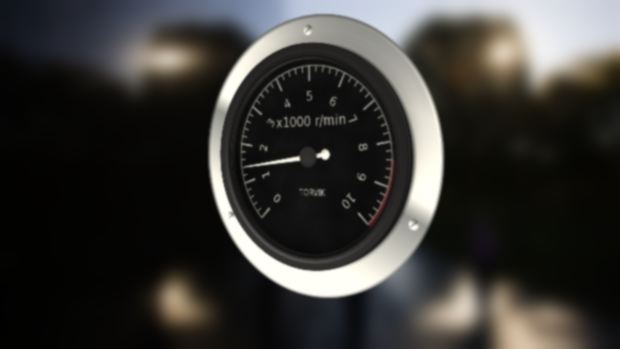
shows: 1400 rpm
